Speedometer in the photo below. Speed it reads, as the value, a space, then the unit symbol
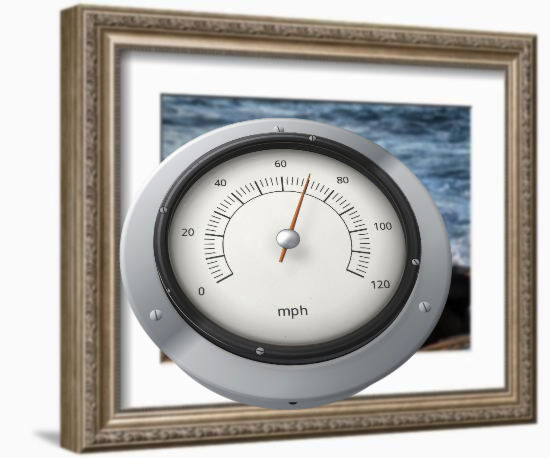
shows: 70 mph
